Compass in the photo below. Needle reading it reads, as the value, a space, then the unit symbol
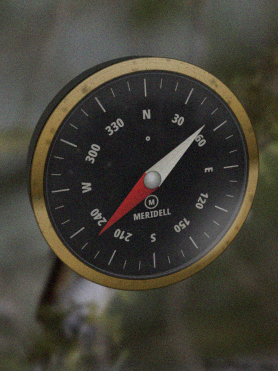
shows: 230 °
